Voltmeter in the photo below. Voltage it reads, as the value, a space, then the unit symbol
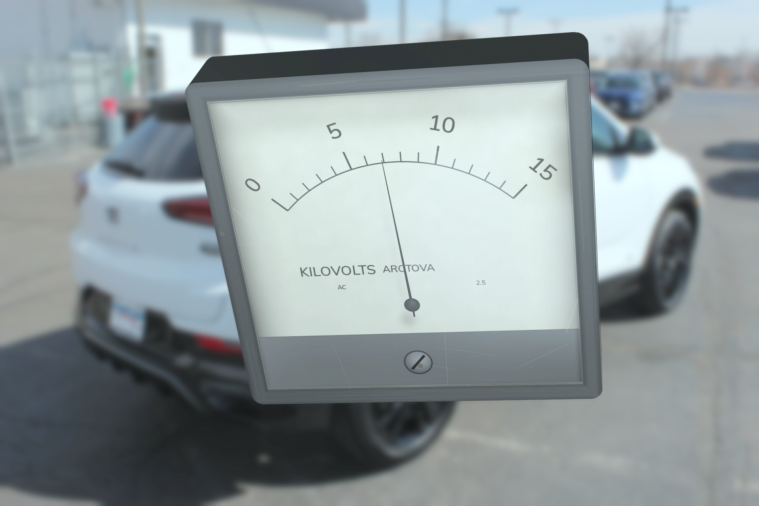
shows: 7 kV
